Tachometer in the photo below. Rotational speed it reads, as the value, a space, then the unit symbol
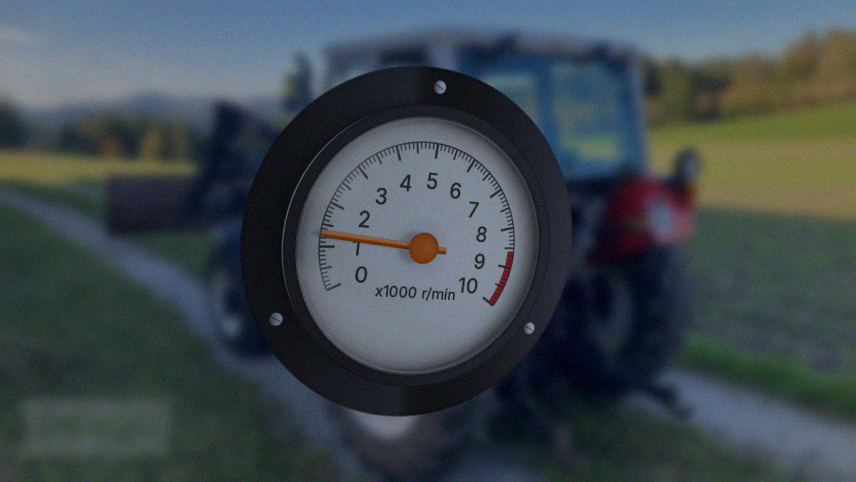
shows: 1300 rpm
